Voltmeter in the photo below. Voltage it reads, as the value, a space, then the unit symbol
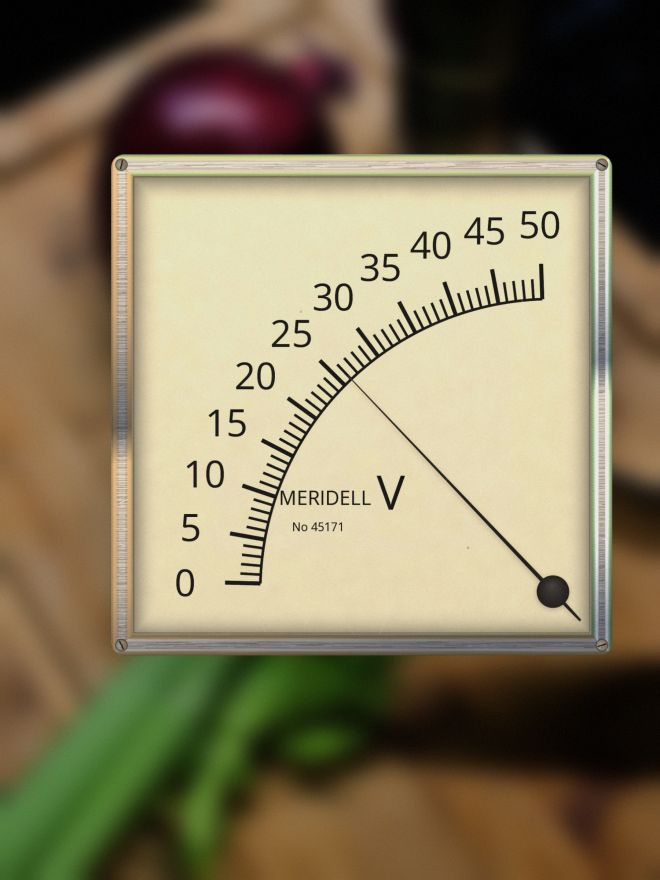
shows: 26 V
